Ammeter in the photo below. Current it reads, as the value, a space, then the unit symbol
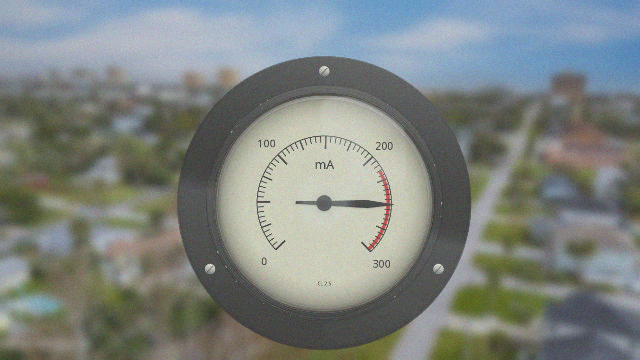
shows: 250 mA
